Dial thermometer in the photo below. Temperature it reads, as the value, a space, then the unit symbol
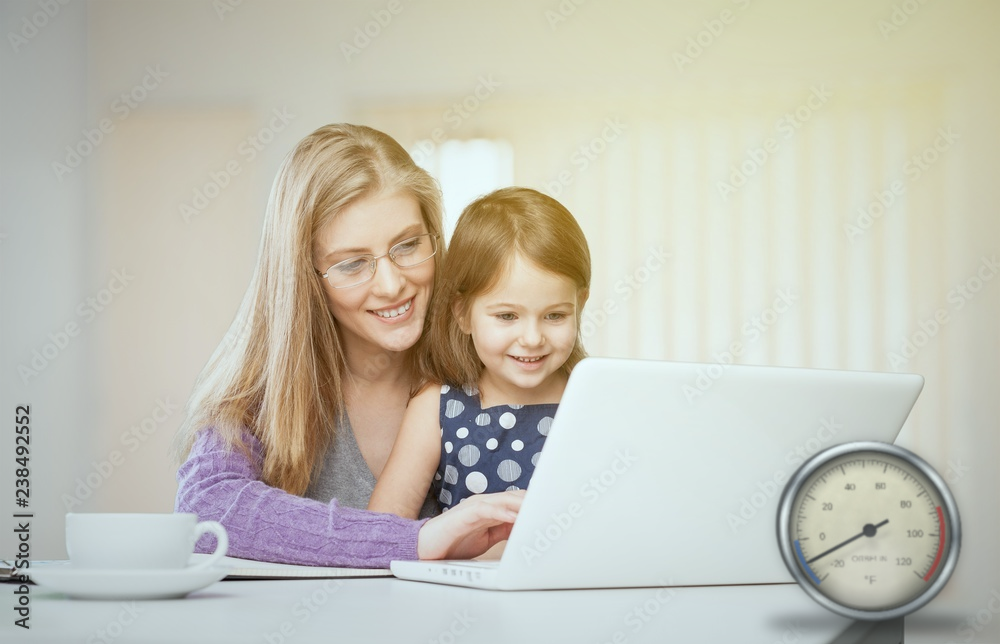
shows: -10 °F
